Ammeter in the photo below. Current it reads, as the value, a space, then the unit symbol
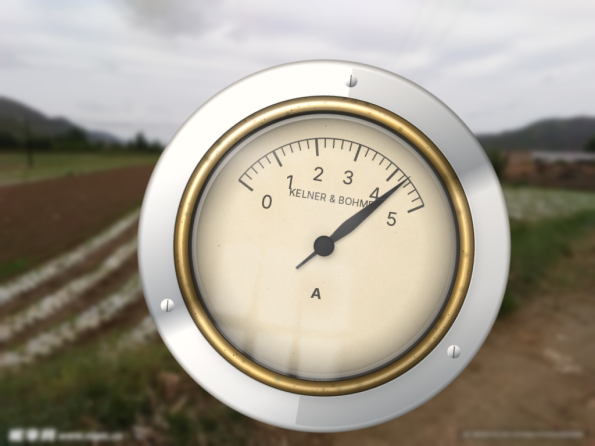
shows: 4.3 A
